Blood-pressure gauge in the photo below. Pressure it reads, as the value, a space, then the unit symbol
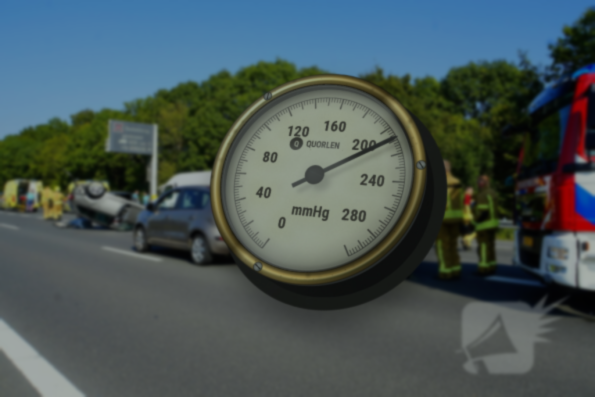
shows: 210 mmHg
